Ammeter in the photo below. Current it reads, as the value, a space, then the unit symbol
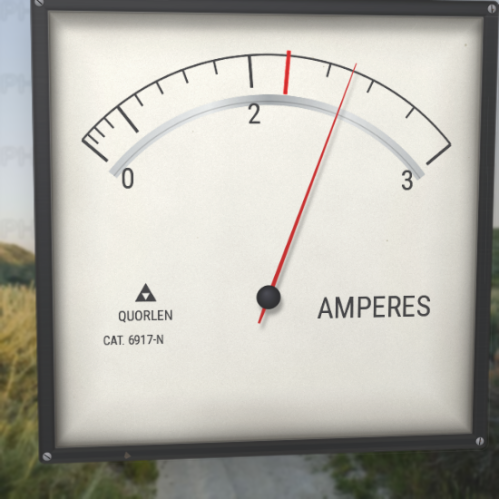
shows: 2.5 A
